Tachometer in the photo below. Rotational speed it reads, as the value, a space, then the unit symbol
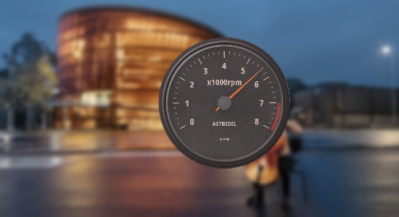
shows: 5600 rpm
